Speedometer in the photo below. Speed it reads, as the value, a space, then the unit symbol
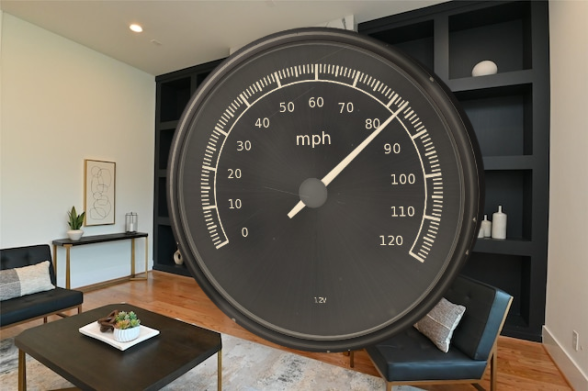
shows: 83 mph
